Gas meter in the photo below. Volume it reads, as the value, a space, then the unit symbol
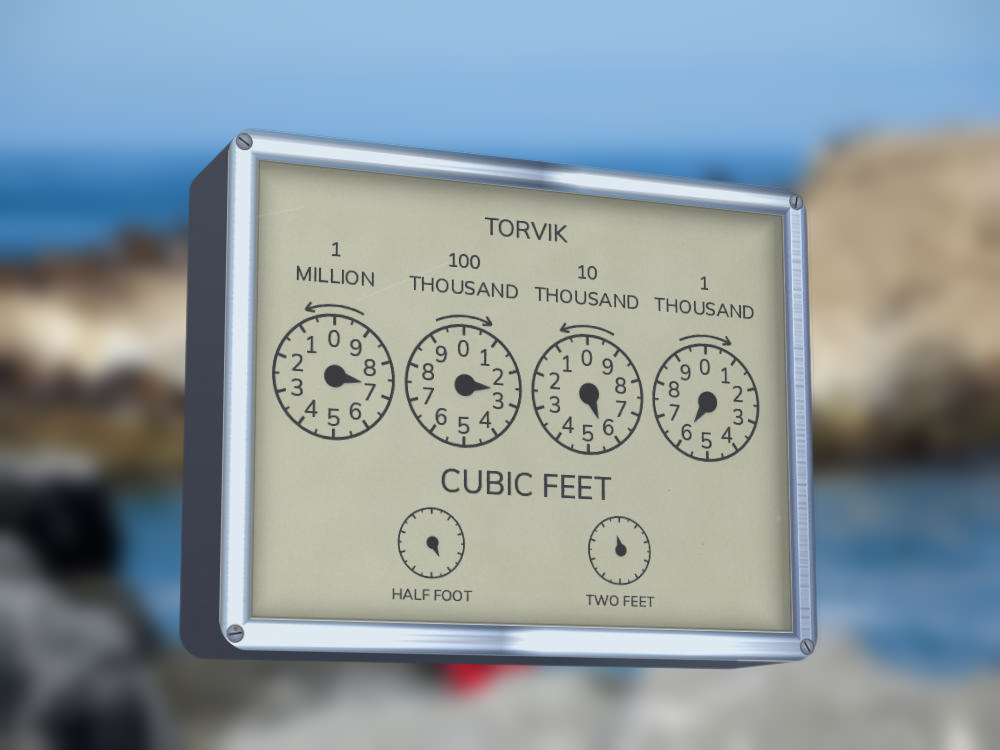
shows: 725600 ft³
